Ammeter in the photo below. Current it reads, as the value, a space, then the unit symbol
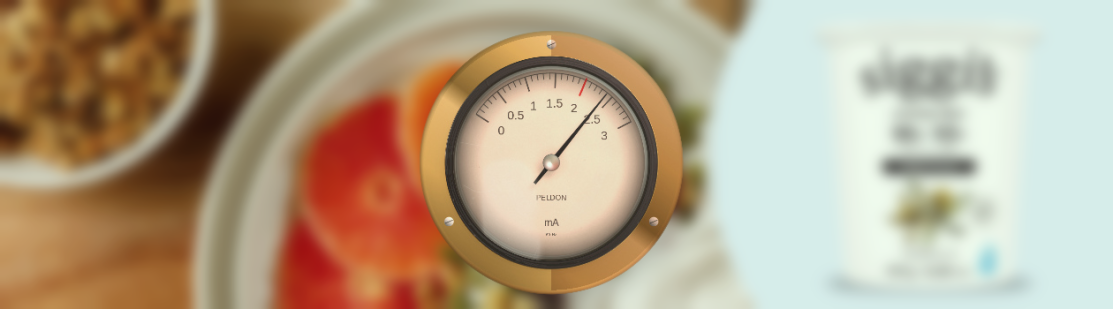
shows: 2.4 mA
